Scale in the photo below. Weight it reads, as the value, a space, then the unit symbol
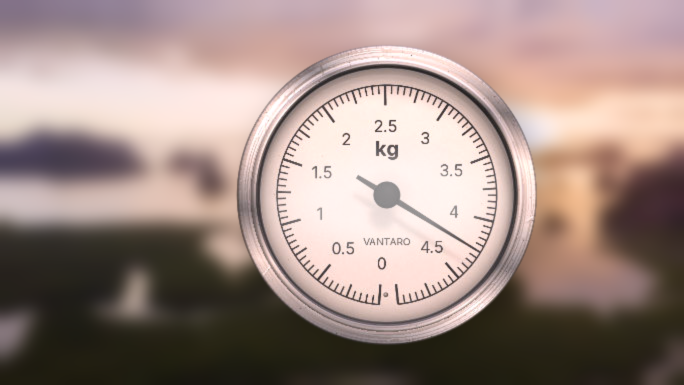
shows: 4.25 kg
